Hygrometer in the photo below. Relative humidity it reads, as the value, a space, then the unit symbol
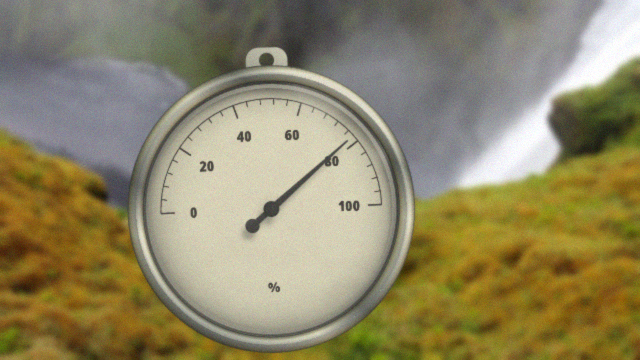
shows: 78 %
